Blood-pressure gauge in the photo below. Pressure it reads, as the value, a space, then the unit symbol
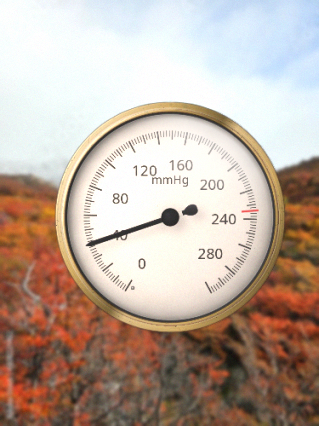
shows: 40 mmHg
